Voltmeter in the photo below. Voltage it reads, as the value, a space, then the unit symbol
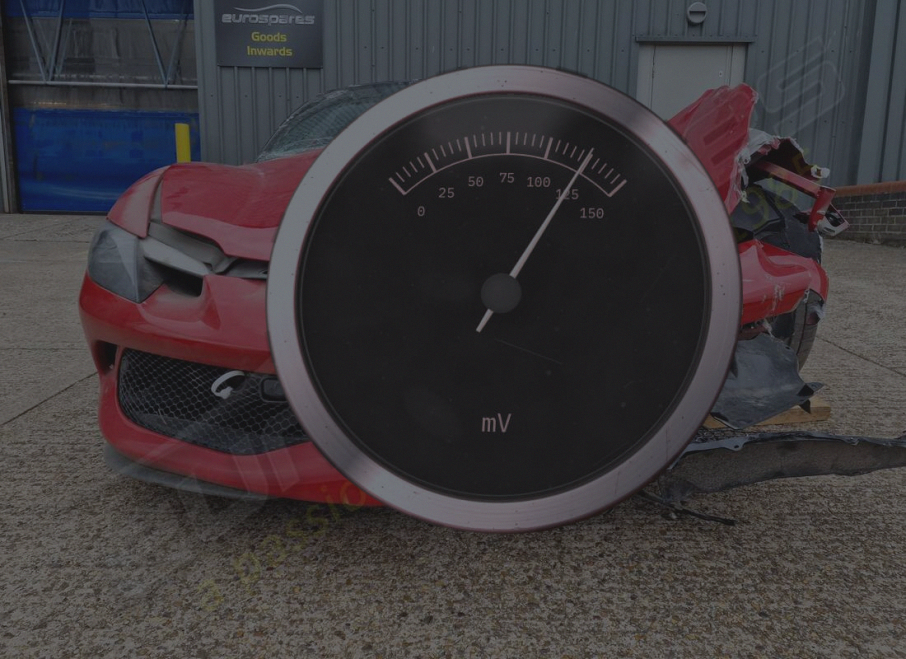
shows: 125 mV
